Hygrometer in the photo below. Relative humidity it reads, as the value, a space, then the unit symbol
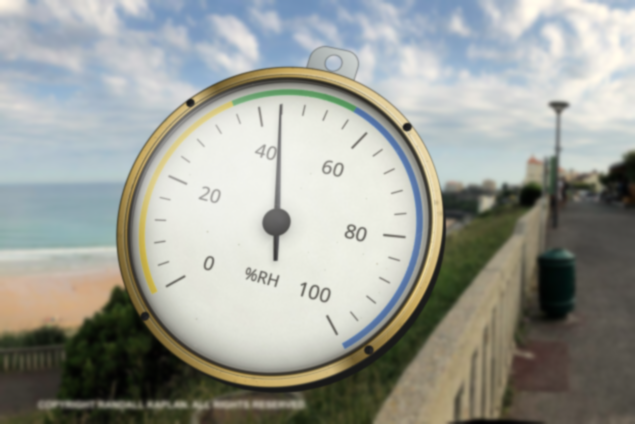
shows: 44 %
